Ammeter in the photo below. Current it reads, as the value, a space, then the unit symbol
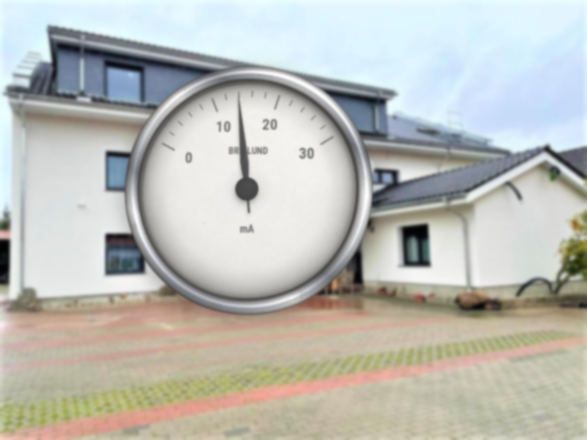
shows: 14 mA
